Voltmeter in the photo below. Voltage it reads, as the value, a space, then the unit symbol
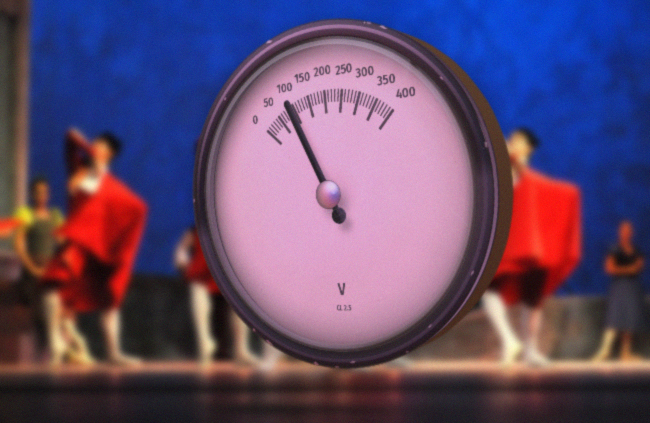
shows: 100 V
